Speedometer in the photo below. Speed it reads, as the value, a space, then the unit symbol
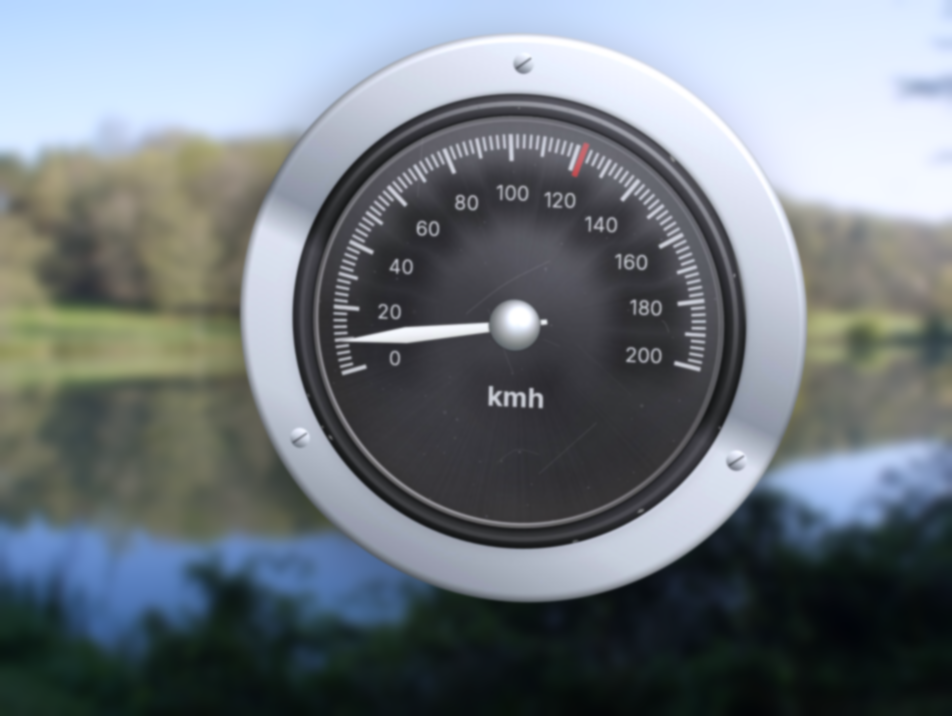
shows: 10 km/h
